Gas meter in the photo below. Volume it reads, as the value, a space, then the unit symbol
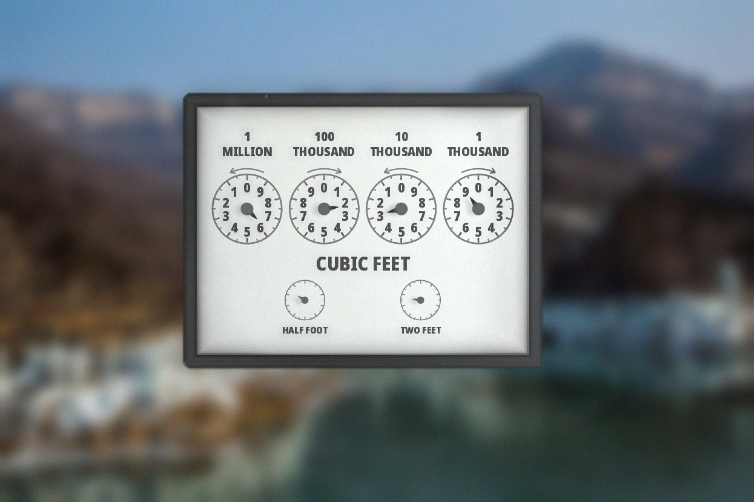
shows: 622900 ft³
